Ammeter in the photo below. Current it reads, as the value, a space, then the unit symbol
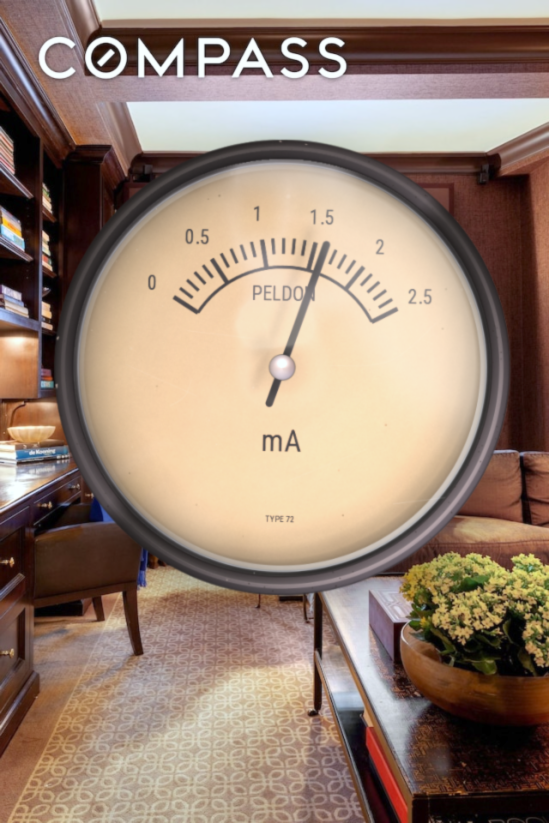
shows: 1.6 mA
